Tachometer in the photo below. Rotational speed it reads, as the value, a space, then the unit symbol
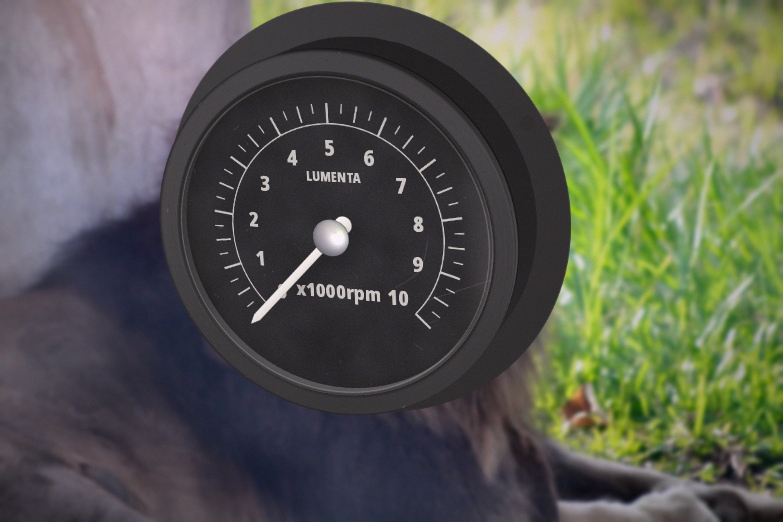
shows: 0 rpm
